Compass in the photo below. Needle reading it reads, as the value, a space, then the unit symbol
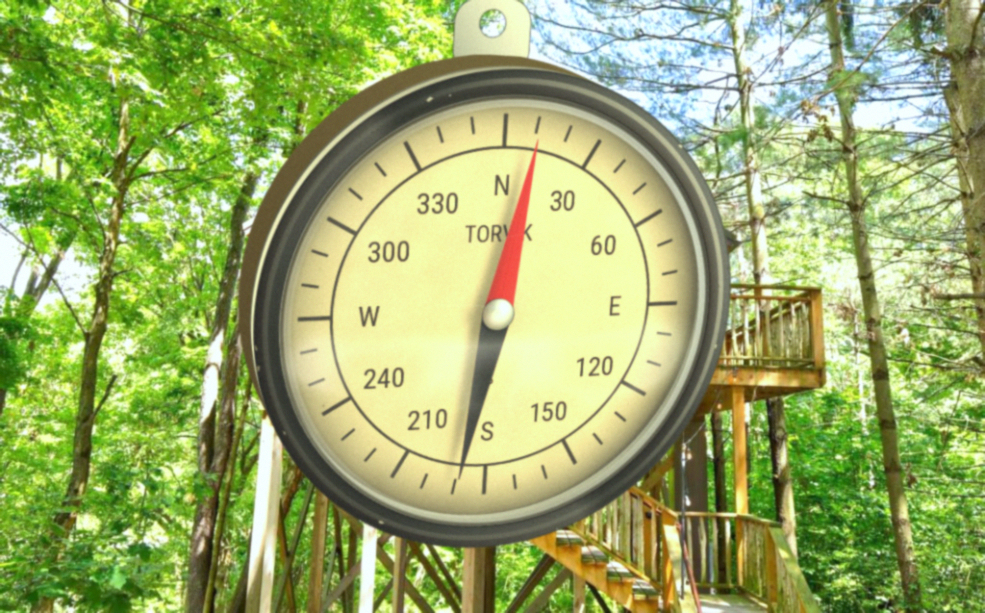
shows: 10 °
